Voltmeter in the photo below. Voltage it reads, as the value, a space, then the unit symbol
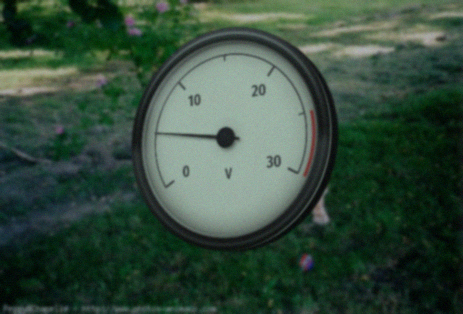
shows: 5 V
